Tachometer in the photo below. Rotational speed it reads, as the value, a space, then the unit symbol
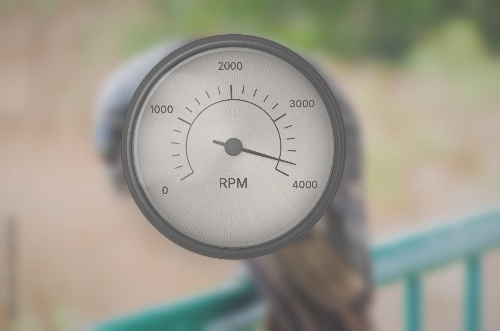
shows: 3800 rpm
